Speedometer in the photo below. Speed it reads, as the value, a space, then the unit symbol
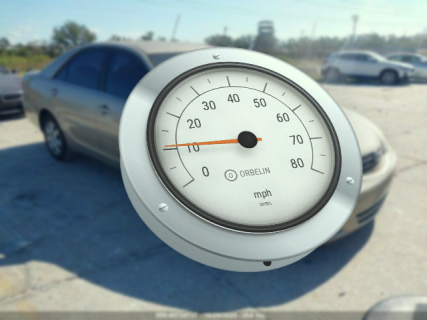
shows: 10 mph
